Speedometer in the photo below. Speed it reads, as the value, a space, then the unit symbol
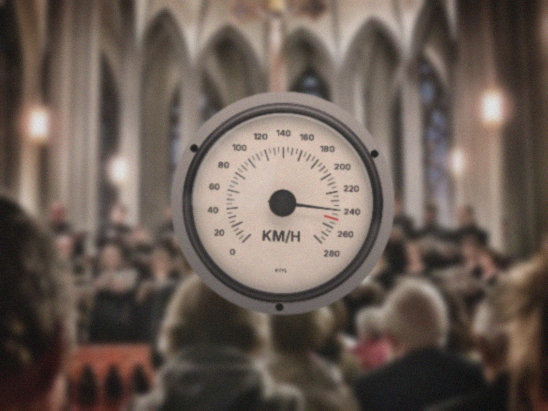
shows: 240 km/h
